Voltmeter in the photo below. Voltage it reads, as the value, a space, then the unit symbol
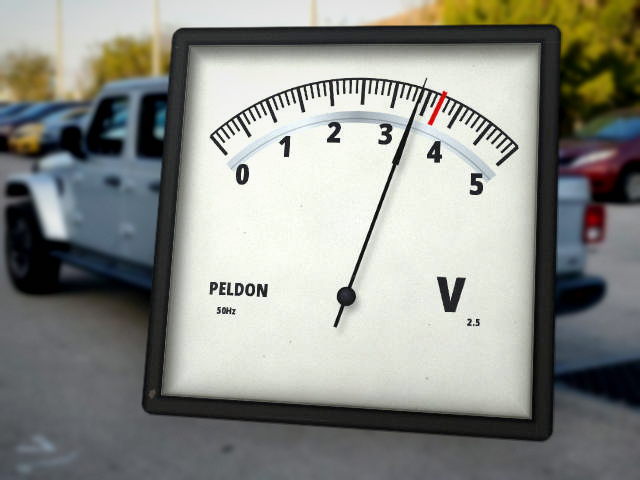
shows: 3.4 V
